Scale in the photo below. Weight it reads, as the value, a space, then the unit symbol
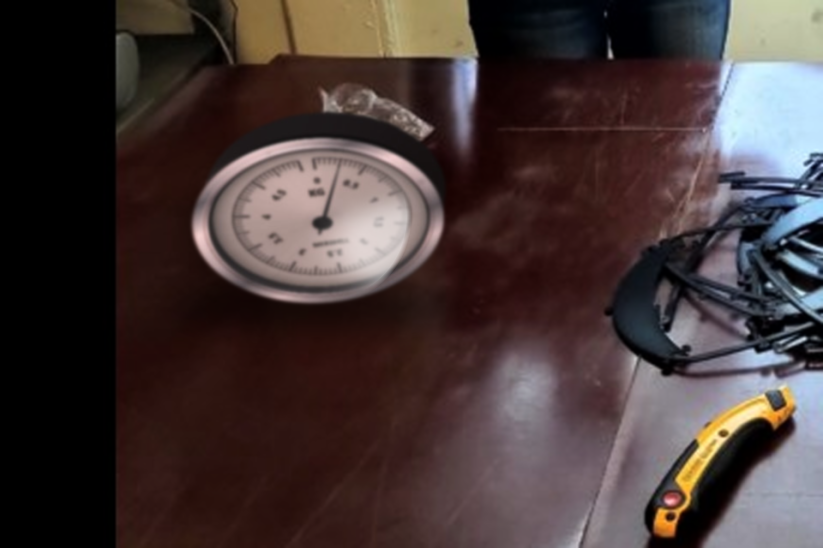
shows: 0.25 kg
